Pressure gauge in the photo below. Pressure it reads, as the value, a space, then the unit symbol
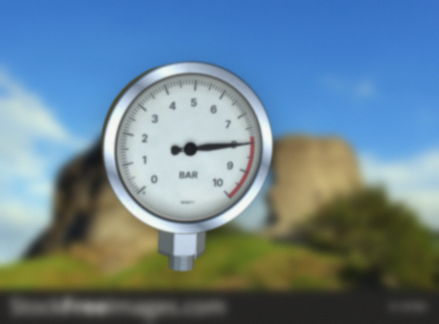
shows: 8 bar
